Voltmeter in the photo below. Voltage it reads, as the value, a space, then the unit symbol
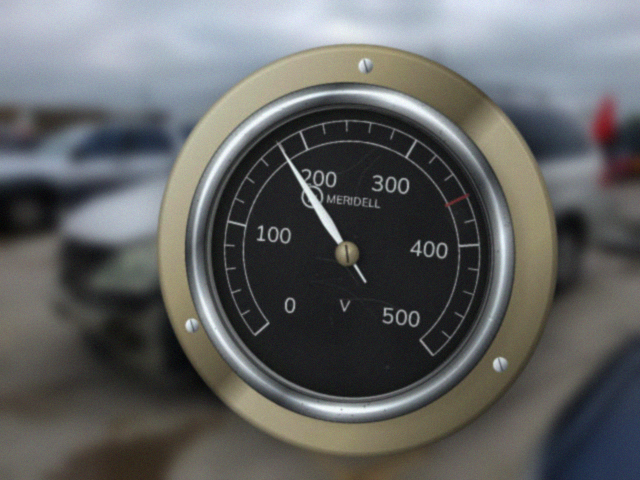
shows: 180 V
